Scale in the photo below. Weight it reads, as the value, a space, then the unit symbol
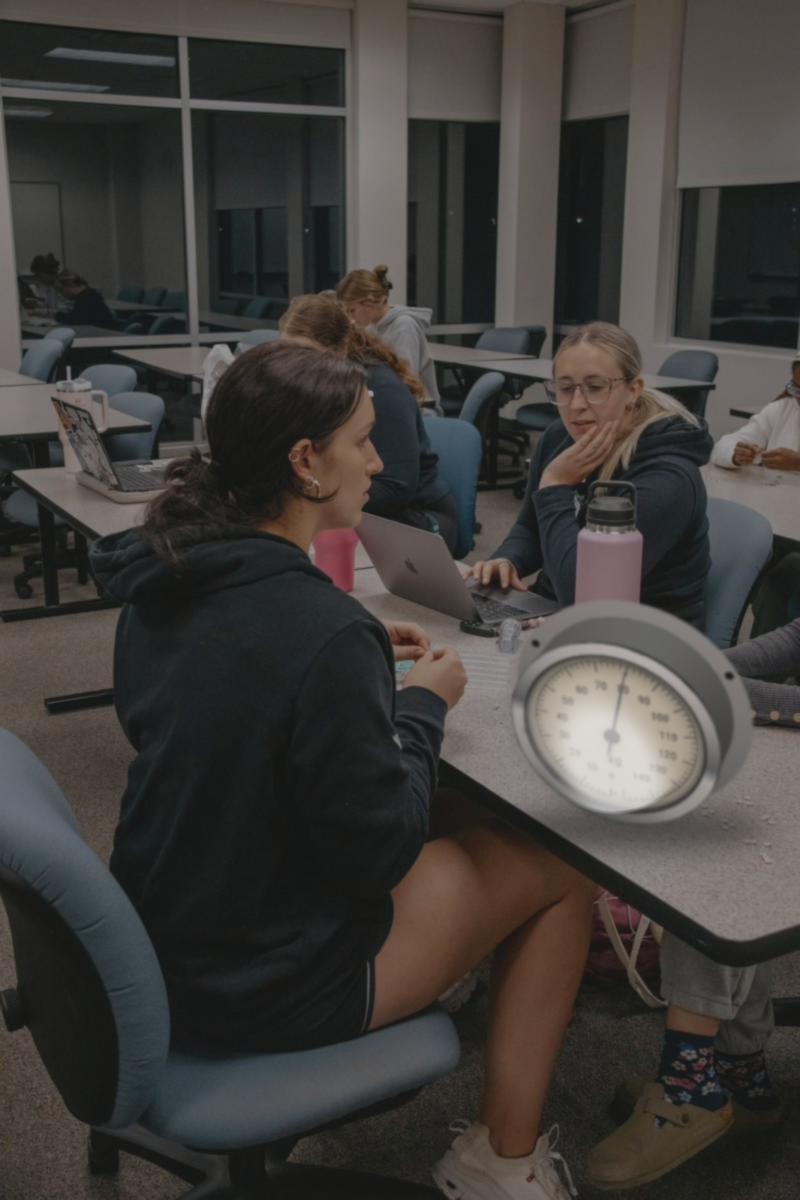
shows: 80 kg
